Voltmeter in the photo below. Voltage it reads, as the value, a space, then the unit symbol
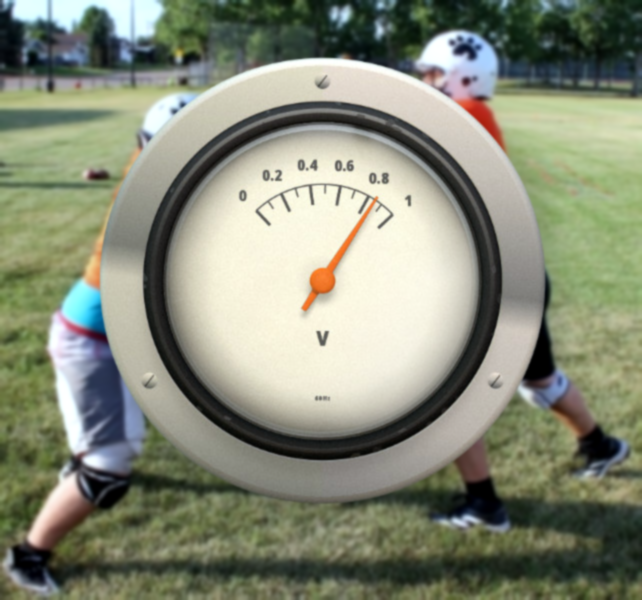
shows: 0.85 V
